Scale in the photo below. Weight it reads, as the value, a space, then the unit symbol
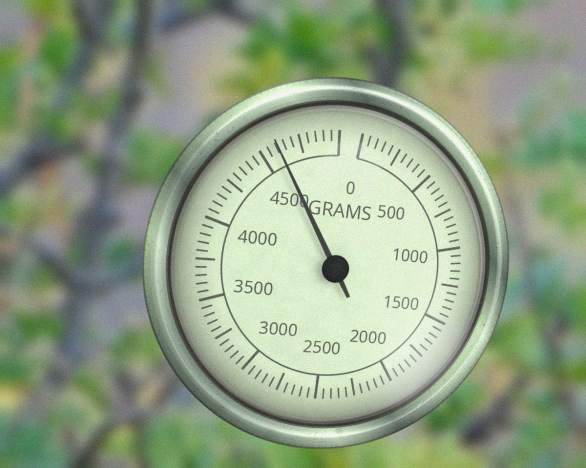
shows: 4600 g
